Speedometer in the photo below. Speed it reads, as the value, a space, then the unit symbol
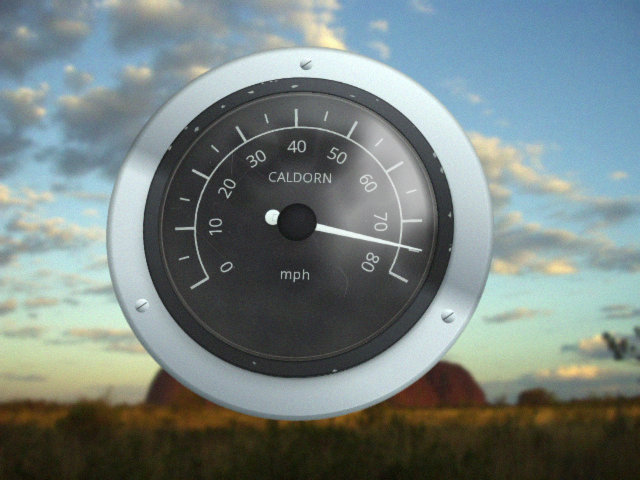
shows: 75 mph
